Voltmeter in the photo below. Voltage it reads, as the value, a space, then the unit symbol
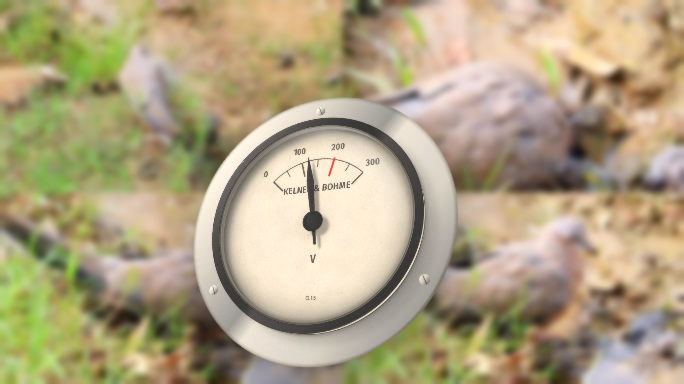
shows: 125 V
